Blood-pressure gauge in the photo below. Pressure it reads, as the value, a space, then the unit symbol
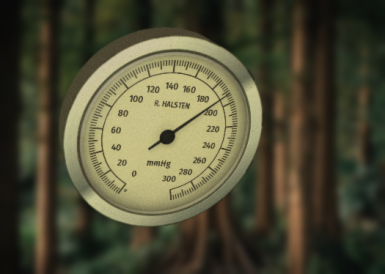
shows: 190 mmHg
